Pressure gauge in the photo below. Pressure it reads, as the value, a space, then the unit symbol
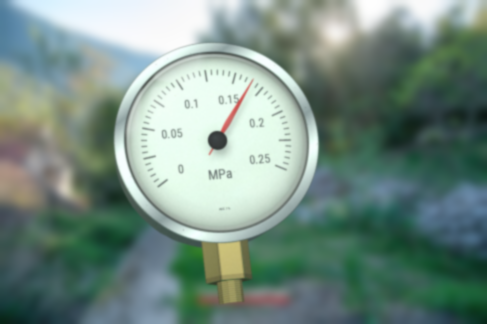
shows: 0.165 MPa
